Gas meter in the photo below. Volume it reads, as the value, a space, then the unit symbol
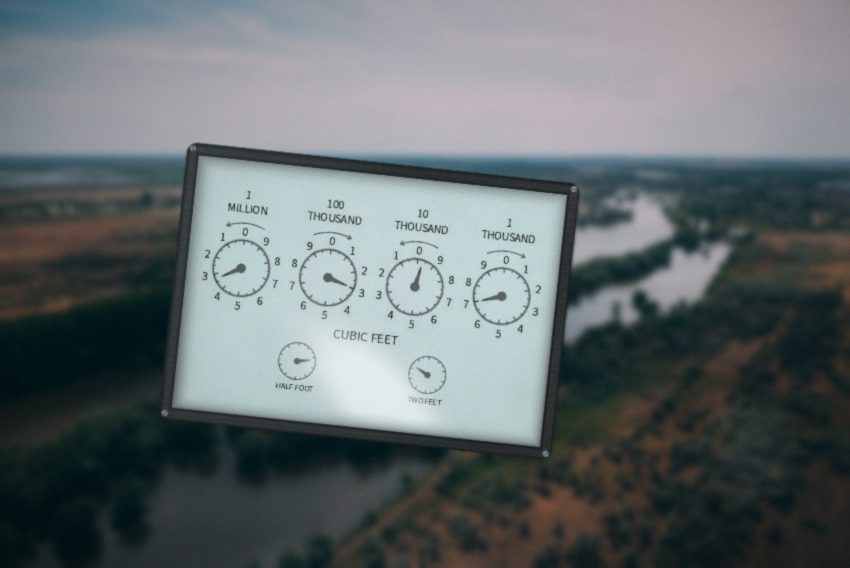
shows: 329700 ft³
